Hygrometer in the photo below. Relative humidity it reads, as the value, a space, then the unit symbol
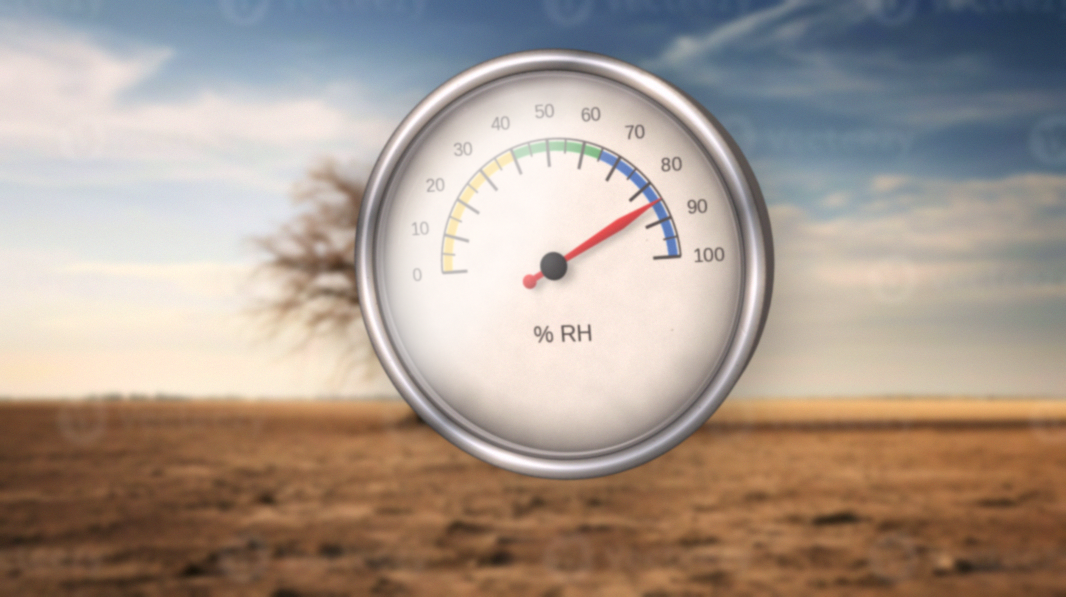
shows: 85 %
